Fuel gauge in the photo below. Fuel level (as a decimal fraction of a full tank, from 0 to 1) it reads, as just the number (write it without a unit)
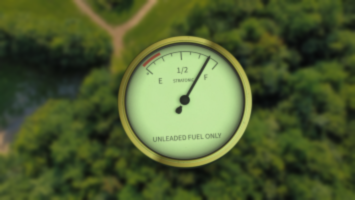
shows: 0.875
